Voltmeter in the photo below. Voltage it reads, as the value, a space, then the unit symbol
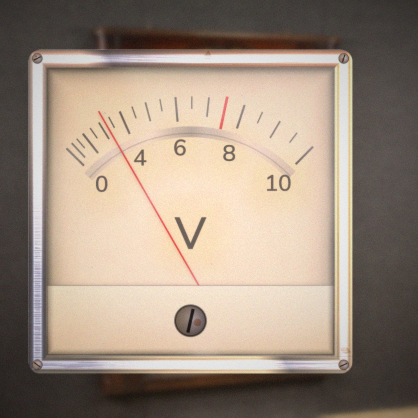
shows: 3.25 V
